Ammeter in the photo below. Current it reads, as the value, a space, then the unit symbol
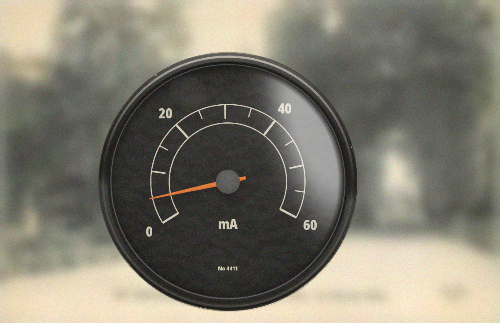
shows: 5 mA
